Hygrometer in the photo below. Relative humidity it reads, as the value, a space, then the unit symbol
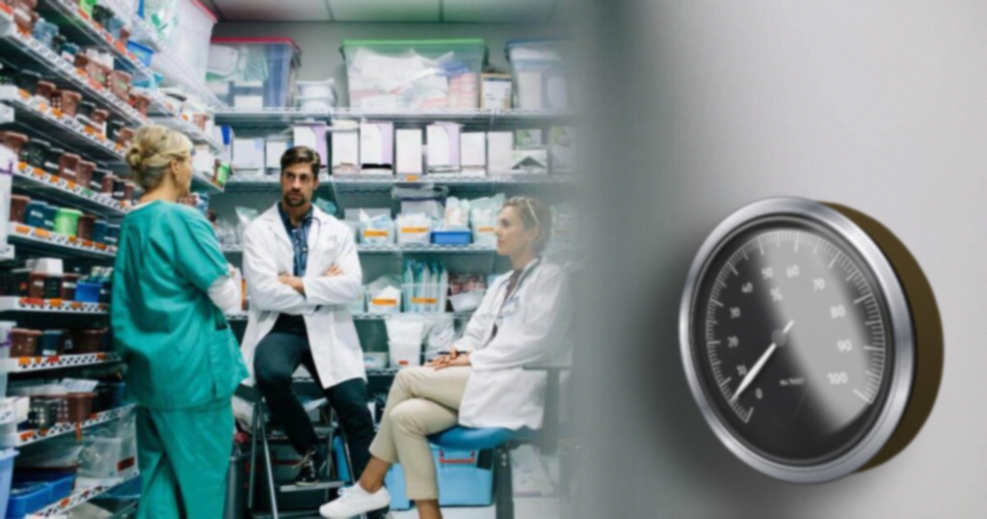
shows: 5 %
